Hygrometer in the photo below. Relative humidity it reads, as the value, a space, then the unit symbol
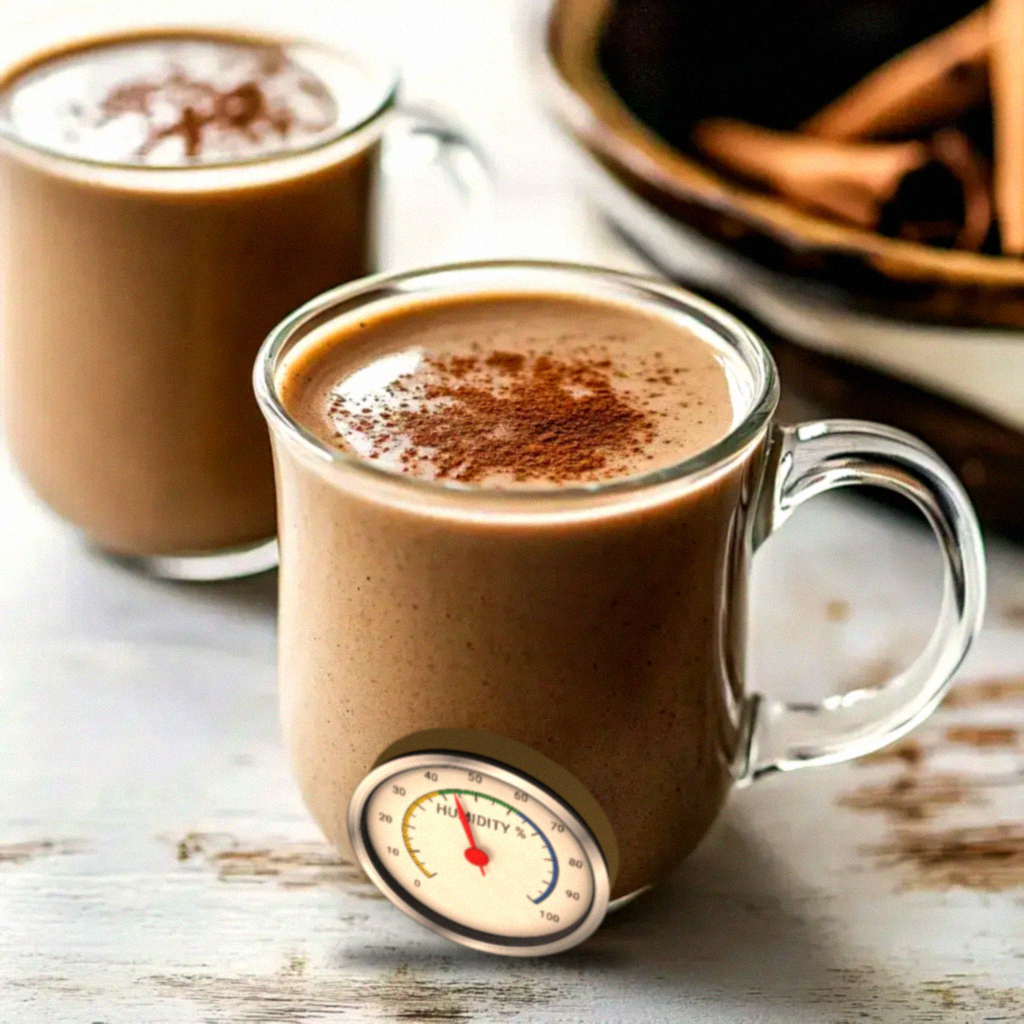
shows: 45 %
